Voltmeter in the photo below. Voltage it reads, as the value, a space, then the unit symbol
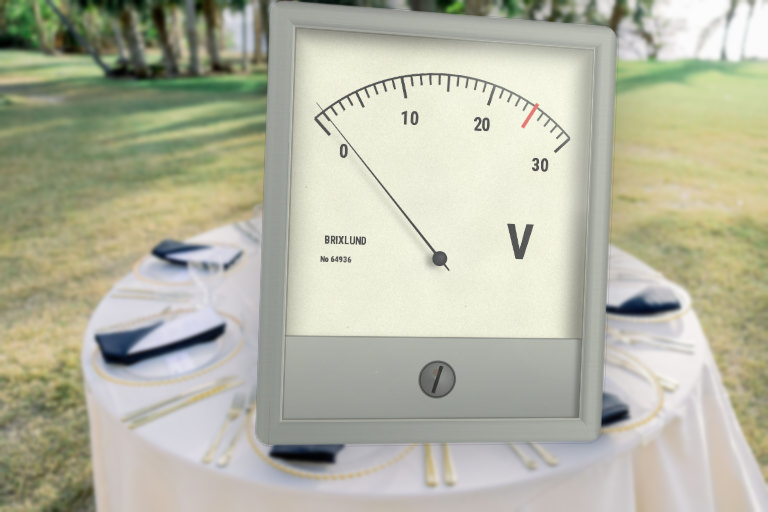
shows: 1 V
